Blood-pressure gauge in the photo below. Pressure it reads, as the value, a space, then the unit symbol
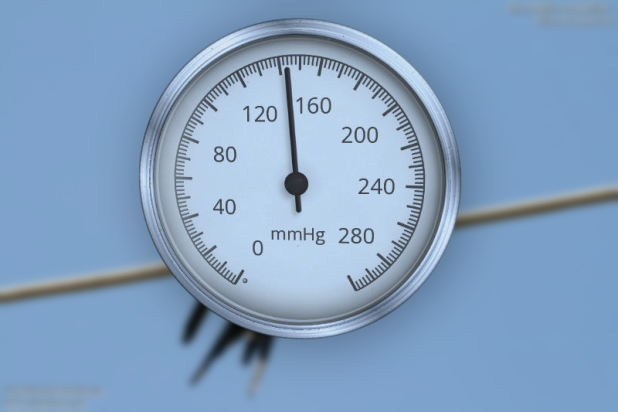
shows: 144 mmHg
